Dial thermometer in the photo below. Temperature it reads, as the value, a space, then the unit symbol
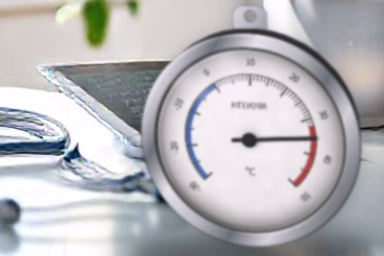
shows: 35 °C
